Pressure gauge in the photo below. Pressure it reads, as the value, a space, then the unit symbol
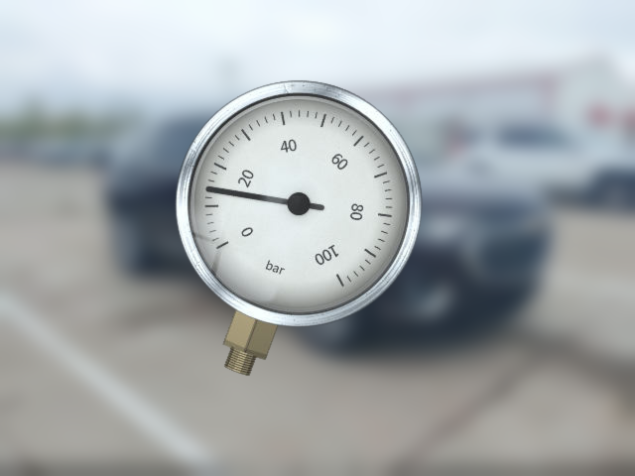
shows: 14 bar
